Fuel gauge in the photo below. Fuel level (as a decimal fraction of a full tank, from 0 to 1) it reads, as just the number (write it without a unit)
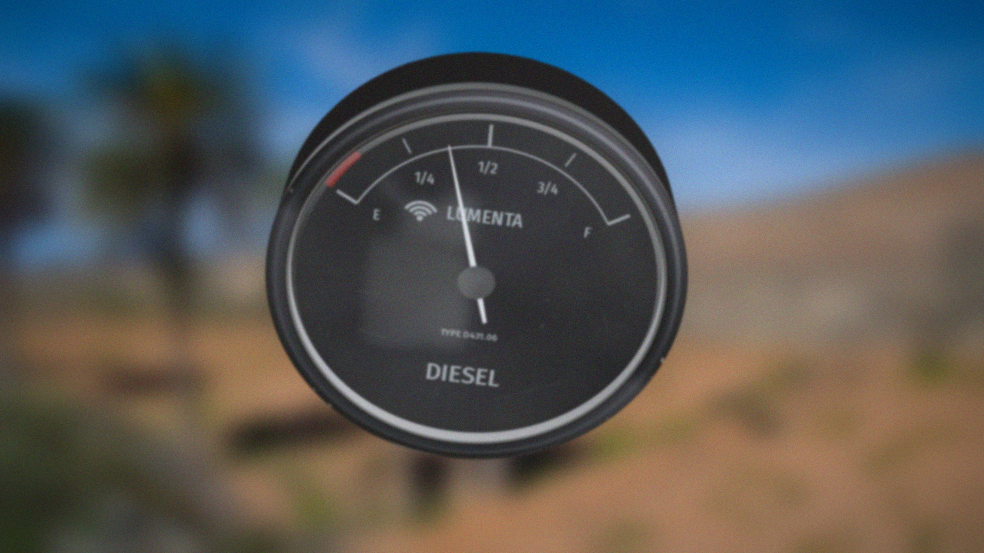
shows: 0.375
